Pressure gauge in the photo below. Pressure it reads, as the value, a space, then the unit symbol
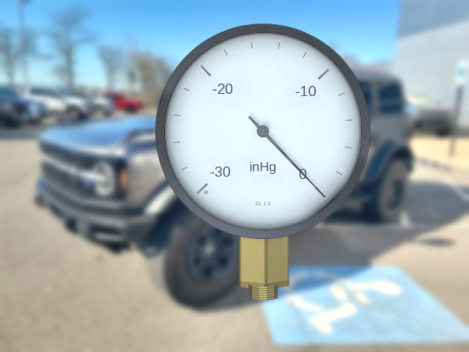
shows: 0 inHg
